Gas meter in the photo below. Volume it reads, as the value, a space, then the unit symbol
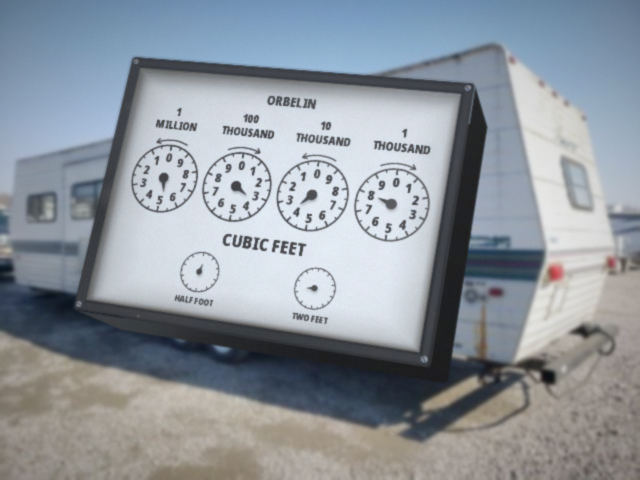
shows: 533800 ft³
